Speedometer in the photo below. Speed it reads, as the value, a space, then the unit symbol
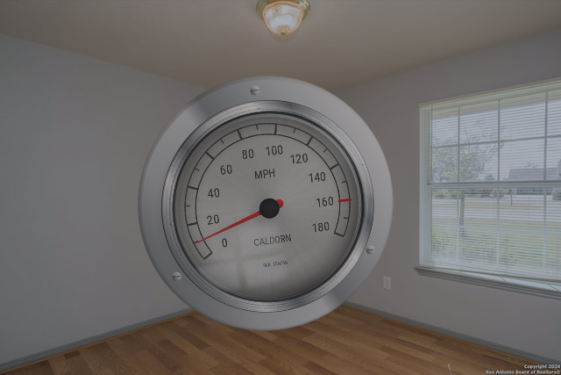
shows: 10 mph
